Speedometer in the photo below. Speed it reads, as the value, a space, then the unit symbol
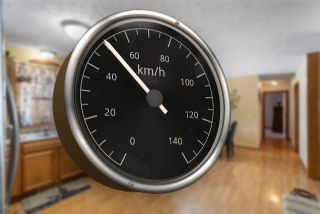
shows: 50 km/h
